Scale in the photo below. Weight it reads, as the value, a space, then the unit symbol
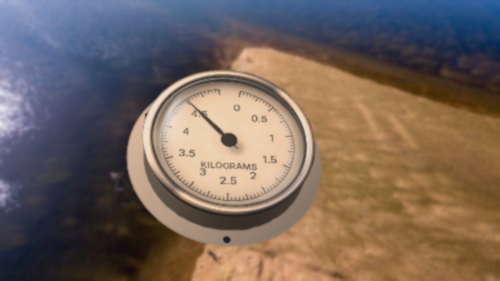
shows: 4.5 kg
